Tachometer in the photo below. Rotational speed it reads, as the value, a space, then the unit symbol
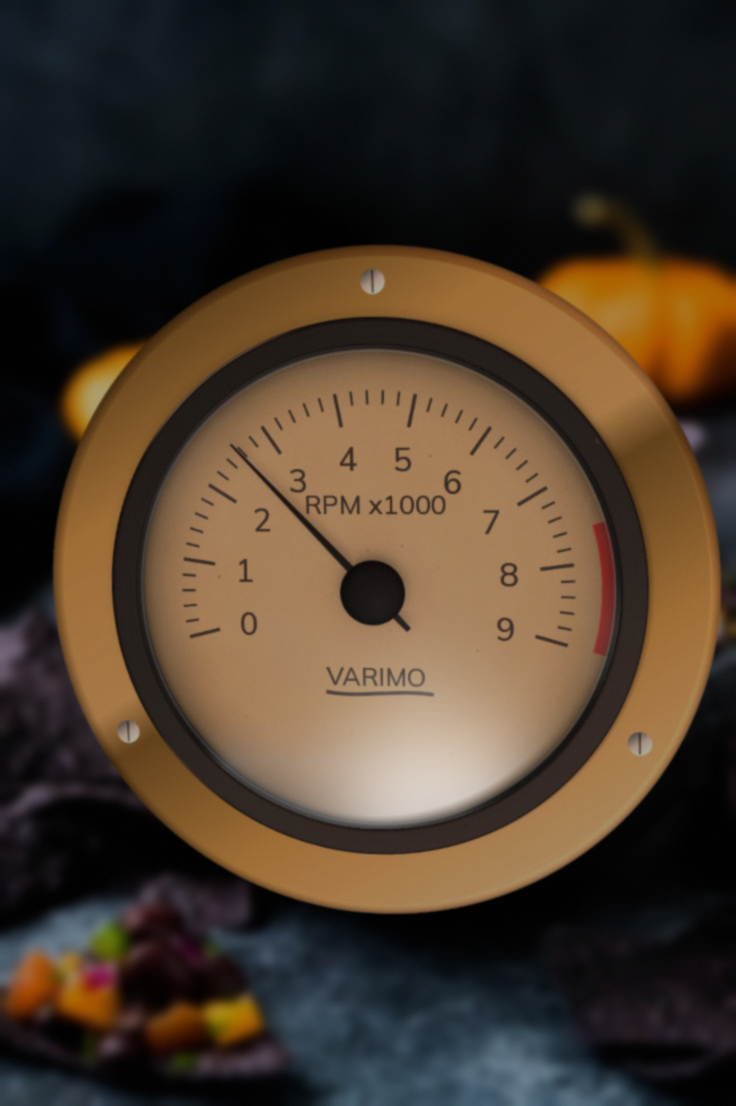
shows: 2600 rpm
